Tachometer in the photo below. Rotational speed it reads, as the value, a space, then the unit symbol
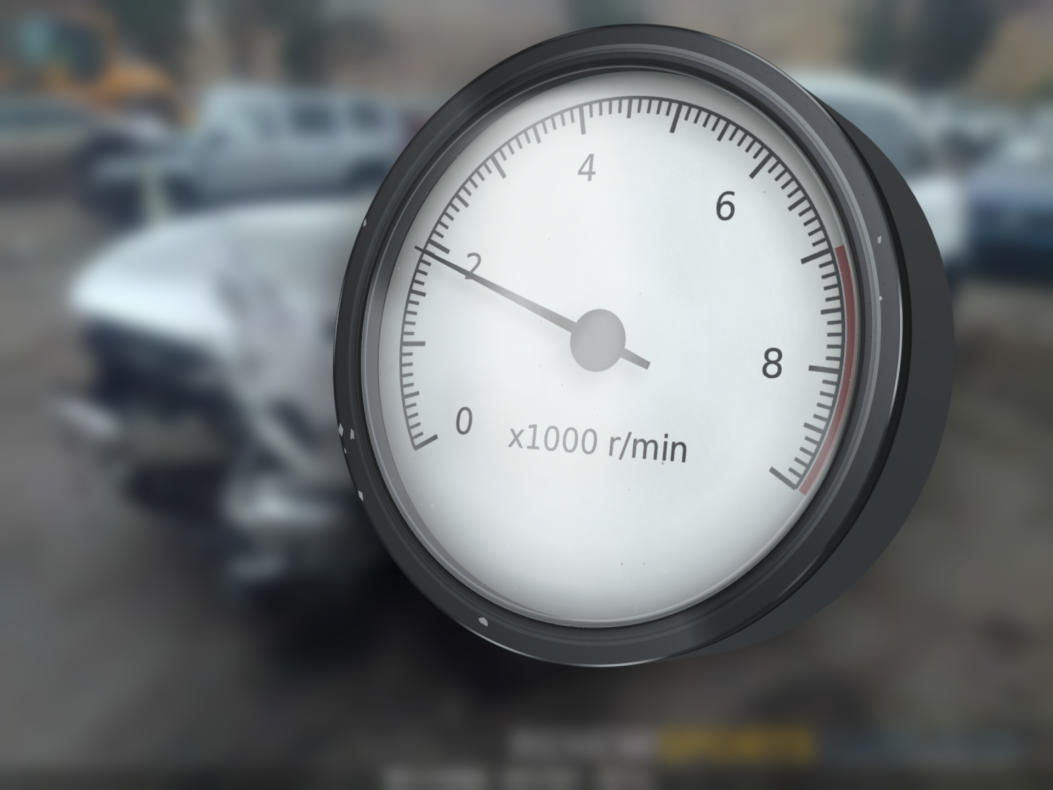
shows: 1900 rpm
